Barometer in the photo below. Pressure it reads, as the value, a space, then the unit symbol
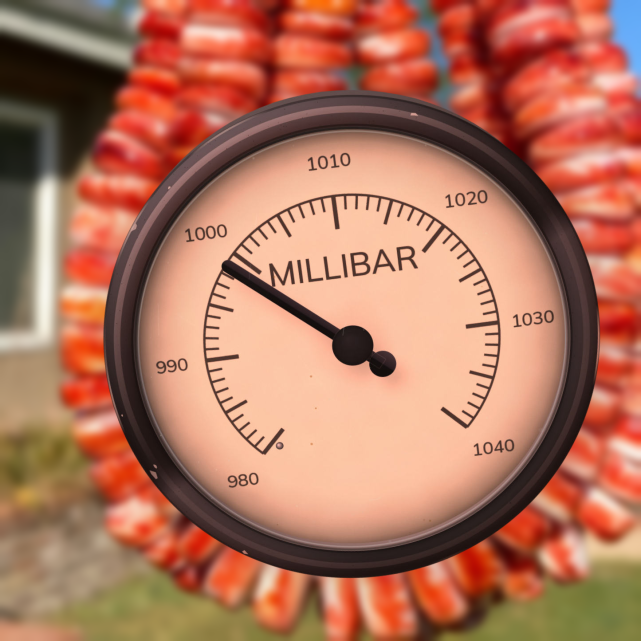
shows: 999 mbar
